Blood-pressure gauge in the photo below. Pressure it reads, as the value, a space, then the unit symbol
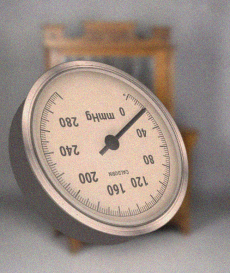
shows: 20 mmHg
